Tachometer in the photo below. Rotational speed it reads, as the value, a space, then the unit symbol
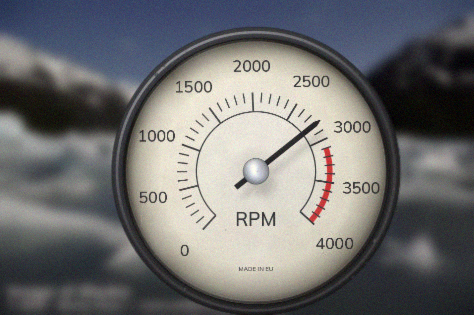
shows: 2800 rpm
